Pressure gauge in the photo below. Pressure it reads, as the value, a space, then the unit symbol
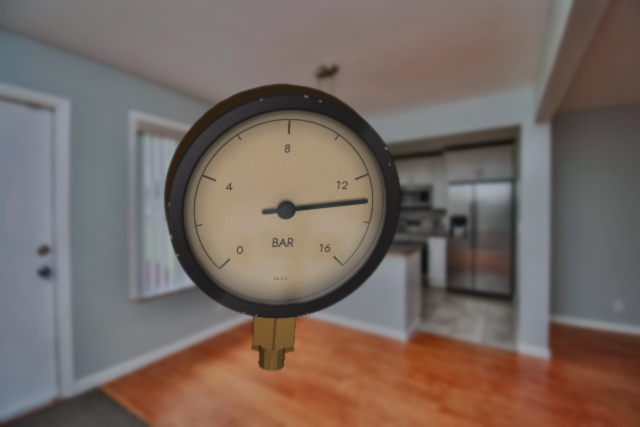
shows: 13 bar
